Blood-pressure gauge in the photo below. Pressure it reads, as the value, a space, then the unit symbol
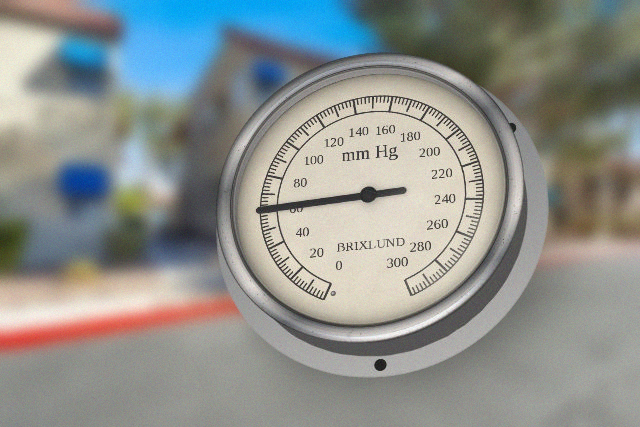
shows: 60 mmHg
